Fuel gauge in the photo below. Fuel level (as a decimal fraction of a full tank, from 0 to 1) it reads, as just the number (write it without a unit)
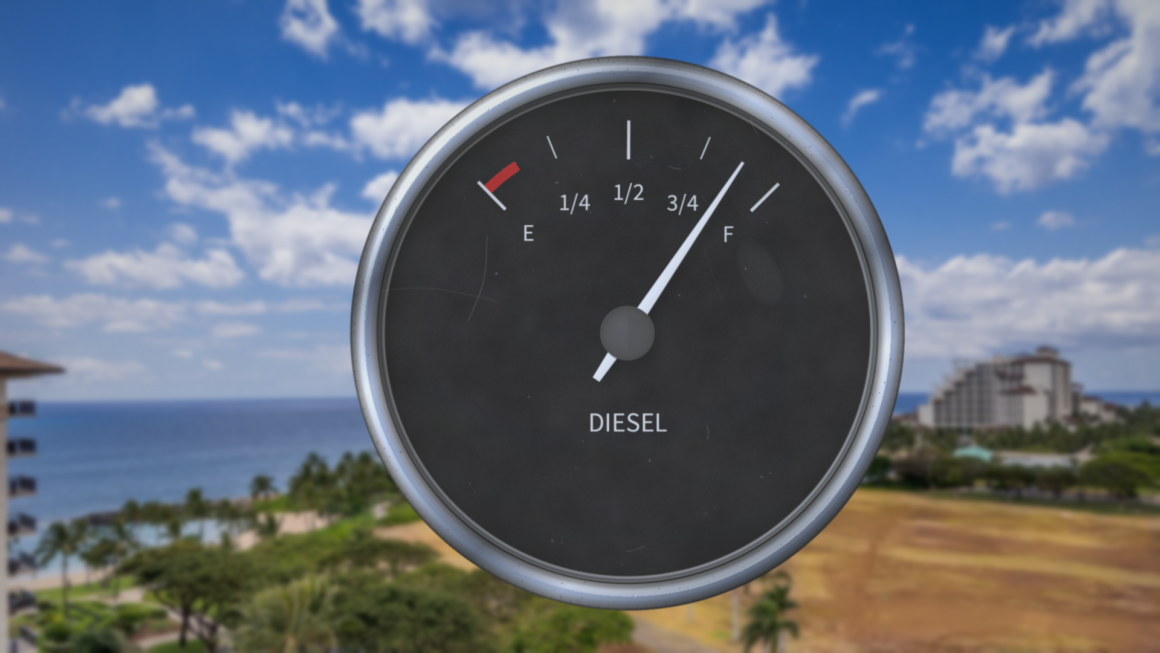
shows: 0.875
